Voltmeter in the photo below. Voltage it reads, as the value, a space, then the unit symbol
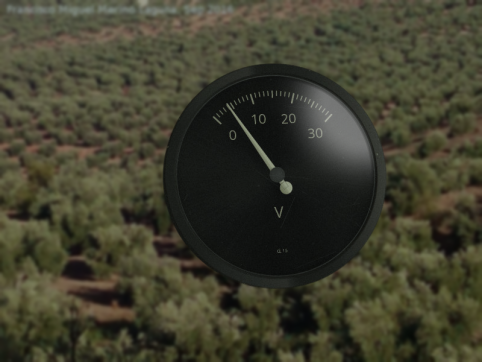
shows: 4 V
